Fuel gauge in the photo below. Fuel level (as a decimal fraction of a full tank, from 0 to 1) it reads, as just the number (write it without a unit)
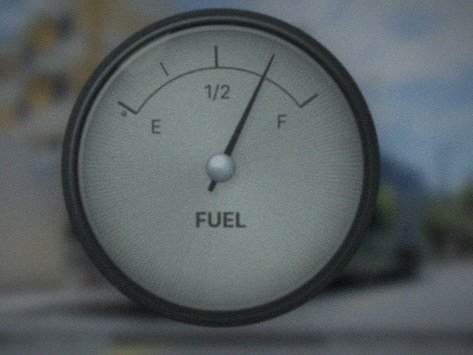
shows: 0.75
